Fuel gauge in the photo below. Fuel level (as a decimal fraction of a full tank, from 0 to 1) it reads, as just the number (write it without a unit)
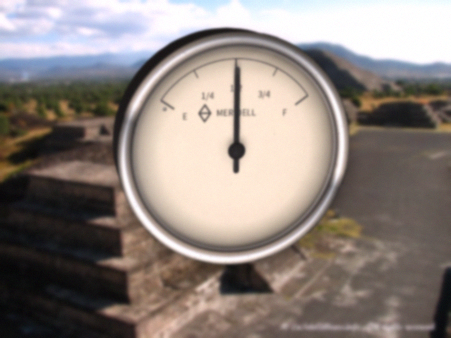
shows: 0.5
